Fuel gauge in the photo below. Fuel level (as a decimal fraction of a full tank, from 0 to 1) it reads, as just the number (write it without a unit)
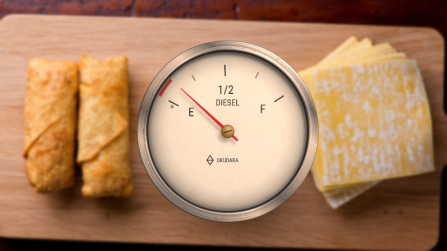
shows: 0.125
